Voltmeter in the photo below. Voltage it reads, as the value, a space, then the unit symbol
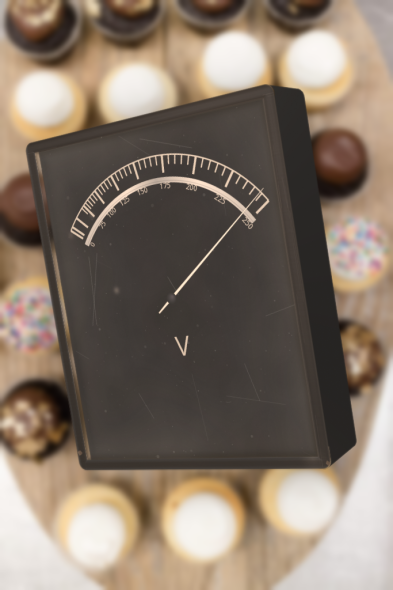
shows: 245 V
